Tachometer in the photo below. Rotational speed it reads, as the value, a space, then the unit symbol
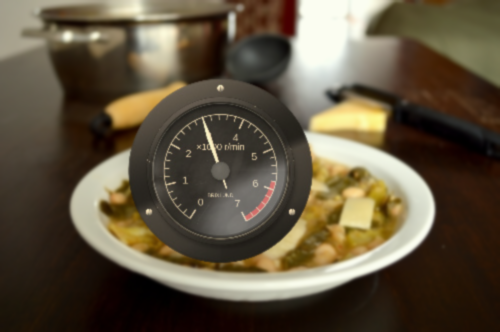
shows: 3000 rpm
